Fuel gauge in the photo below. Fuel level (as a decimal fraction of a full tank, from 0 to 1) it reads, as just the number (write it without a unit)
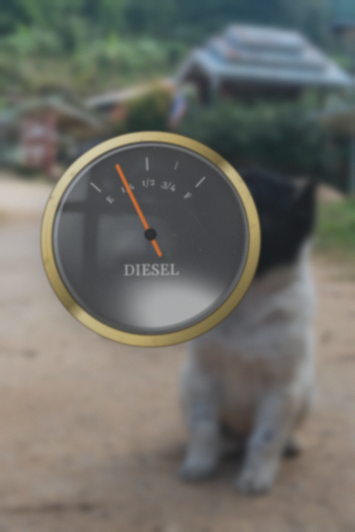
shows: 0.25
